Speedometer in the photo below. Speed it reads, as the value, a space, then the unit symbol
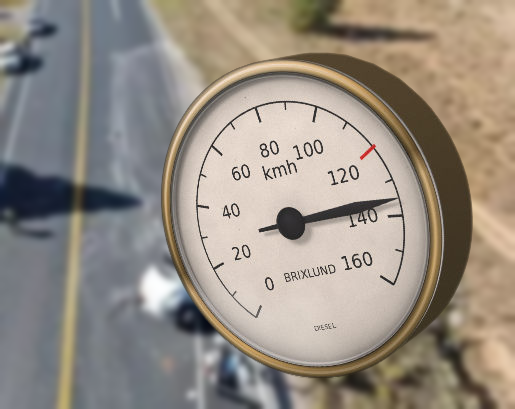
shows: 135 km/h
